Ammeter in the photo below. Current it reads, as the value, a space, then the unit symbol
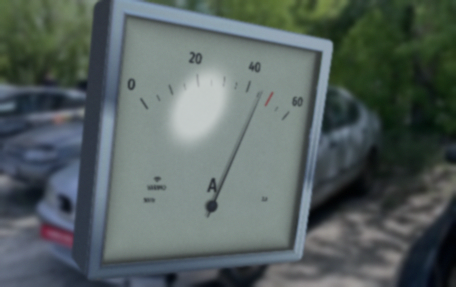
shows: 45 A
